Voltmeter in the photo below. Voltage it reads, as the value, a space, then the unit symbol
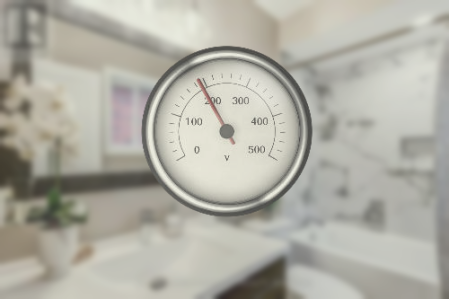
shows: 190 V
